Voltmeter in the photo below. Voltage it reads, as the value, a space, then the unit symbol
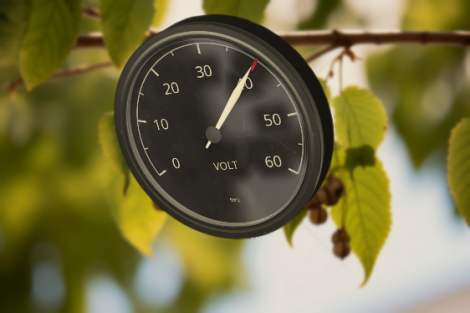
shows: 40 V
